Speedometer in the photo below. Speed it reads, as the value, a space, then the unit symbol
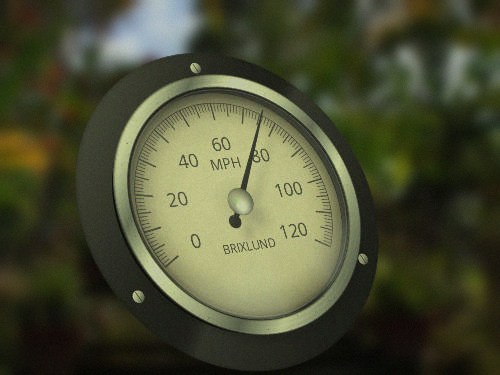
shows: 75 mph
